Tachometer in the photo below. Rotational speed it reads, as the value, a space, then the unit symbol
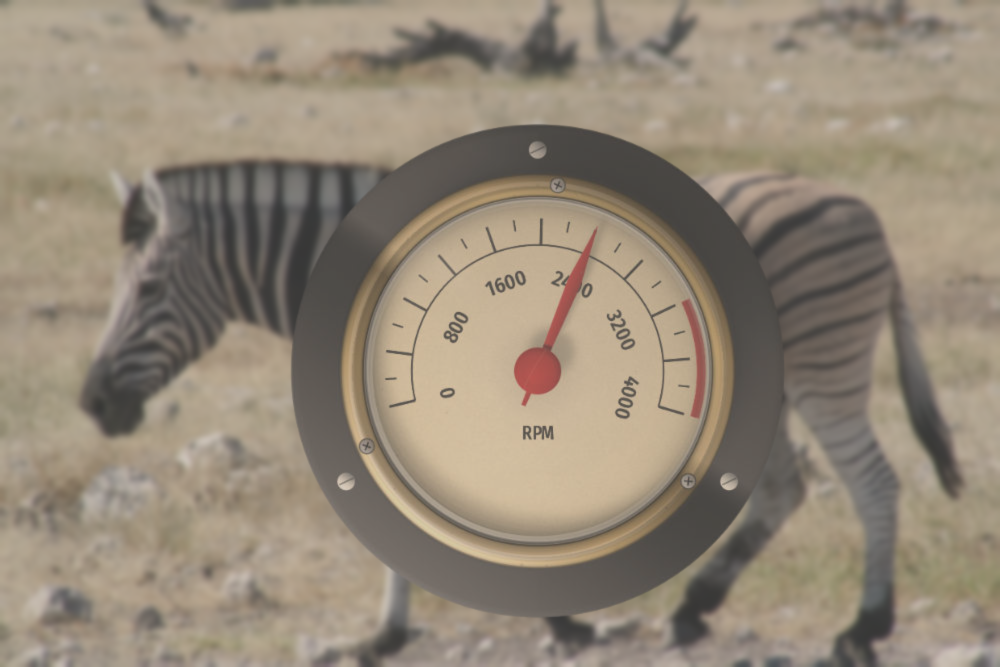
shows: 2400 rpm
